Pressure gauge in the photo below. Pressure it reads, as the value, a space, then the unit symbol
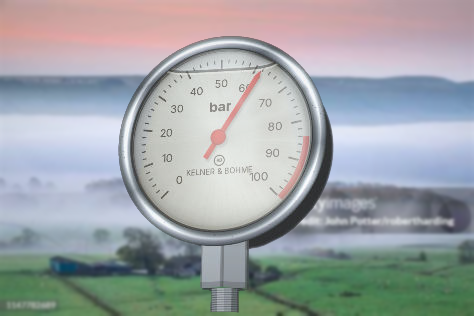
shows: 62 bar
